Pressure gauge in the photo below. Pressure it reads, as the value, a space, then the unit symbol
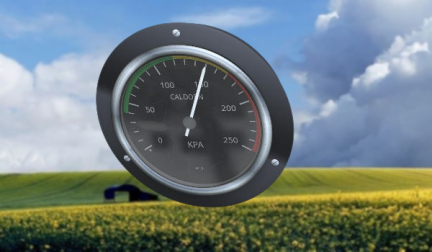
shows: 150 kPa
